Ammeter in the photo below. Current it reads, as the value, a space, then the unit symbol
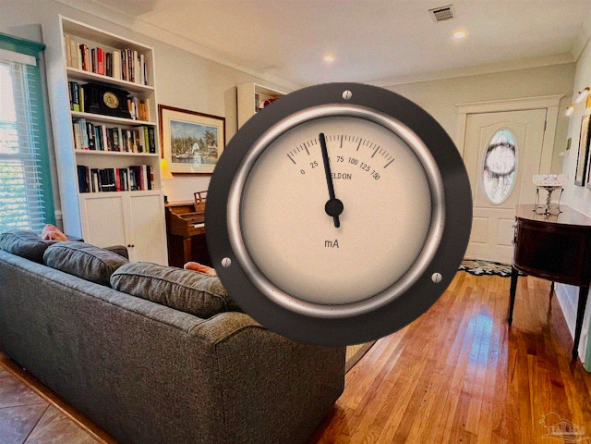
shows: 50 mA
